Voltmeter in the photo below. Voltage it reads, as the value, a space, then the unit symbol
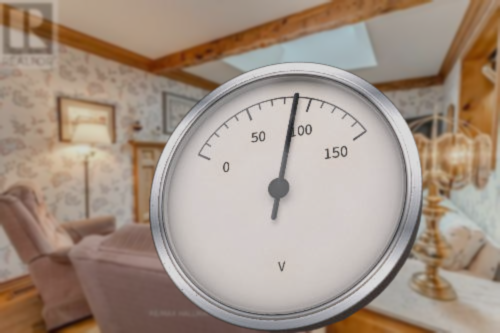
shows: 90 V
